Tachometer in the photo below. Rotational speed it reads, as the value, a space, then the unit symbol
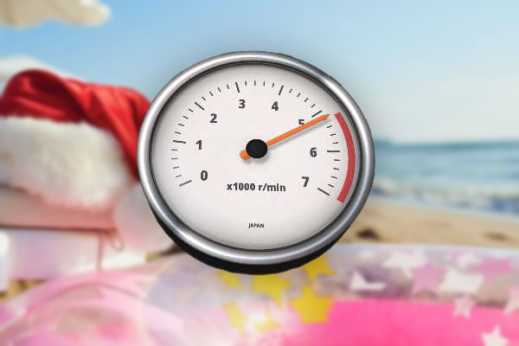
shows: 5200 rpm
